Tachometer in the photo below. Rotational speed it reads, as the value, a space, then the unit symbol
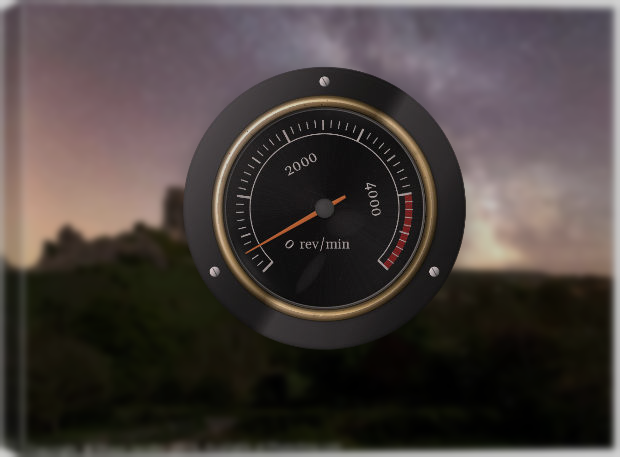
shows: 300 rpm
